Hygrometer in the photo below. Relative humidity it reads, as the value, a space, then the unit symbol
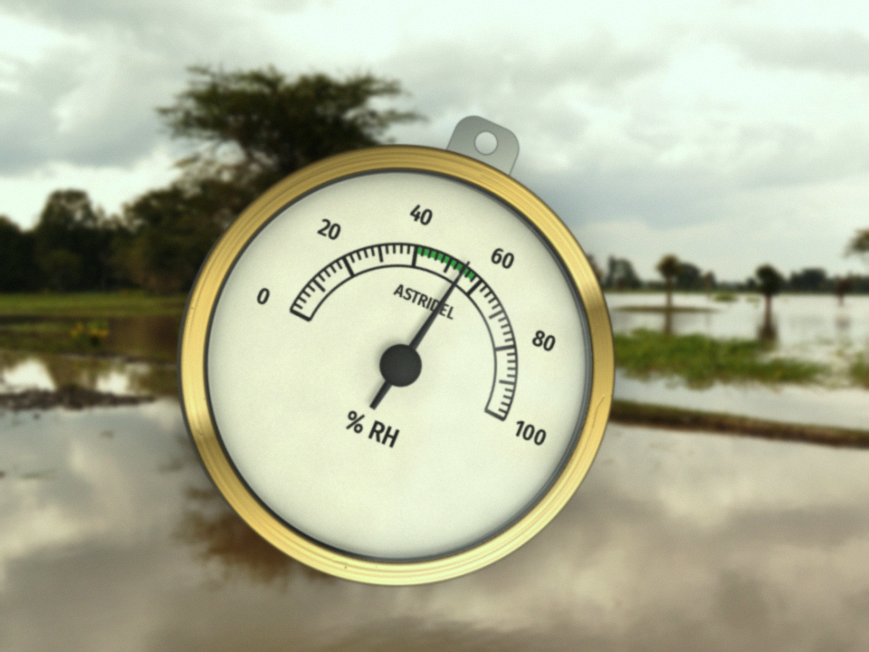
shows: 54 %
